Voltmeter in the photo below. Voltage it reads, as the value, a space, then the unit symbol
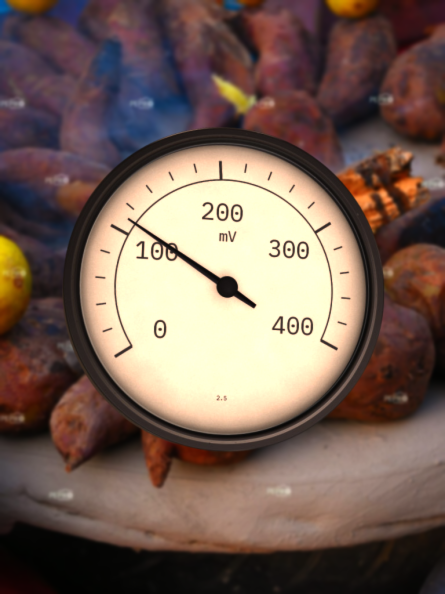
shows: 110 mV
